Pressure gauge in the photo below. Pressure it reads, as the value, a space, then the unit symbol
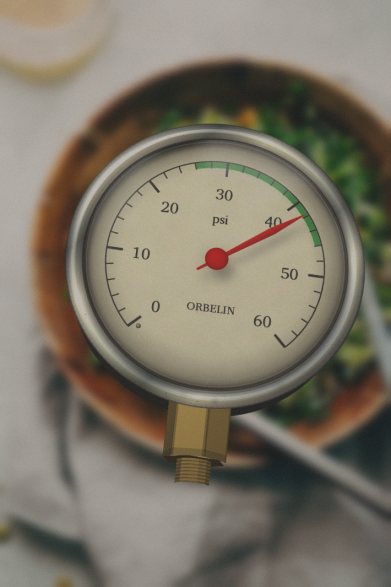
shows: 42 psi
